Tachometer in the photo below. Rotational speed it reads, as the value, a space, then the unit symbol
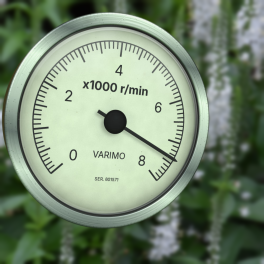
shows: 7400 rpm
